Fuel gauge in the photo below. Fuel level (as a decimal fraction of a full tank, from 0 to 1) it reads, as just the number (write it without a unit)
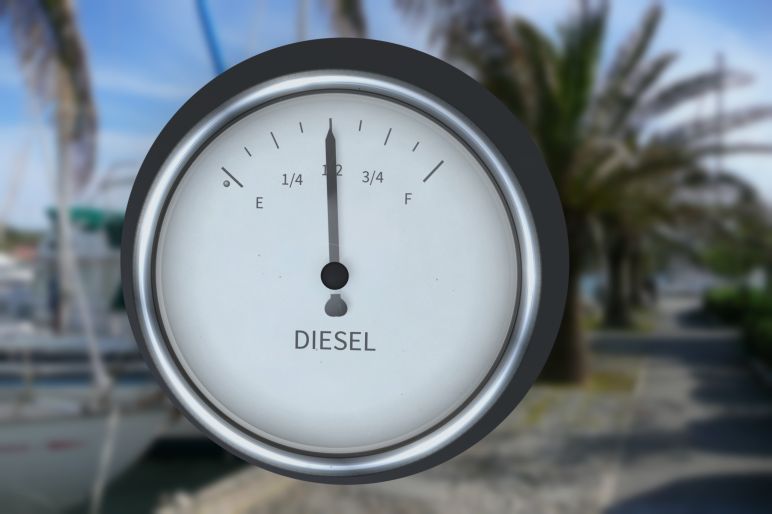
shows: 0.5
